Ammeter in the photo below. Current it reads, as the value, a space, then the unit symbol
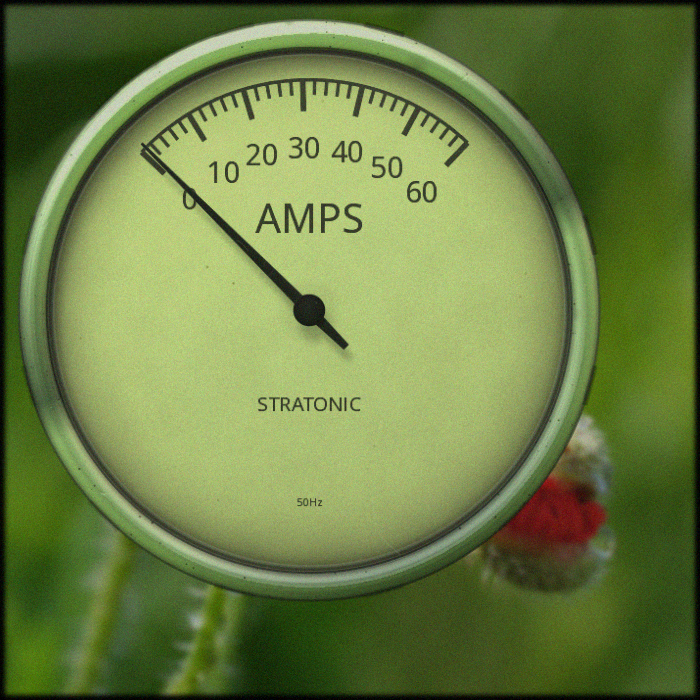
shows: 1 A
